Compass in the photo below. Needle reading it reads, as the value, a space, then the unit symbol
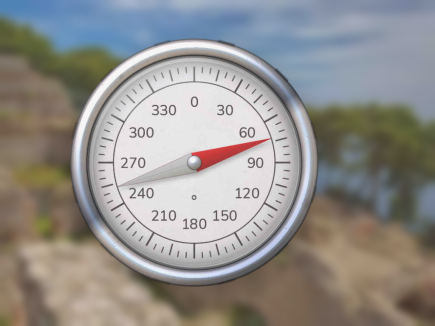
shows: 72.5 °
